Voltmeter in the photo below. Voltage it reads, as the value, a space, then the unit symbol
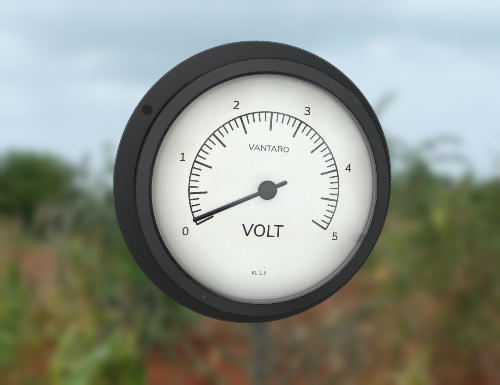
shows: 0.1 V
